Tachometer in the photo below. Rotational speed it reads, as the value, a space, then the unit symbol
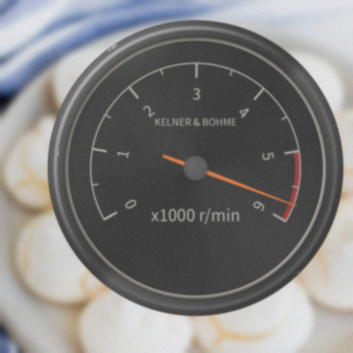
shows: 5750 rpm
